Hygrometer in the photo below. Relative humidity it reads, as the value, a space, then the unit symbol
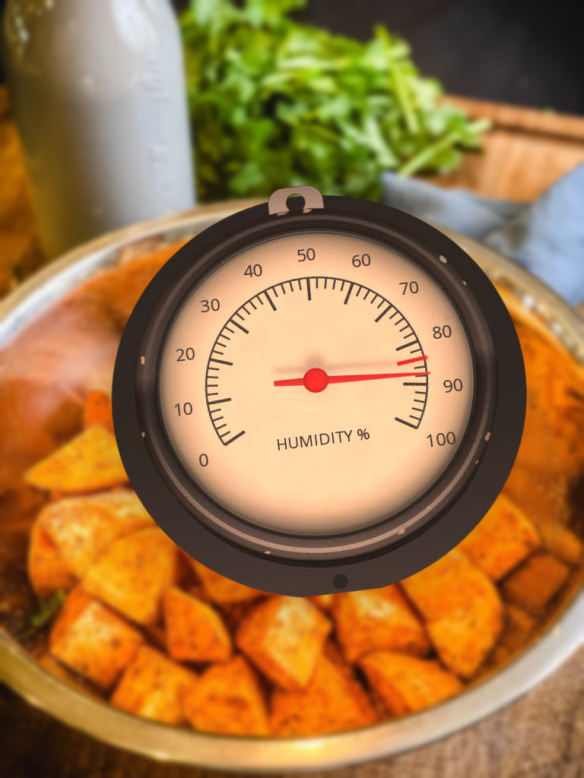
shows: 88 %
